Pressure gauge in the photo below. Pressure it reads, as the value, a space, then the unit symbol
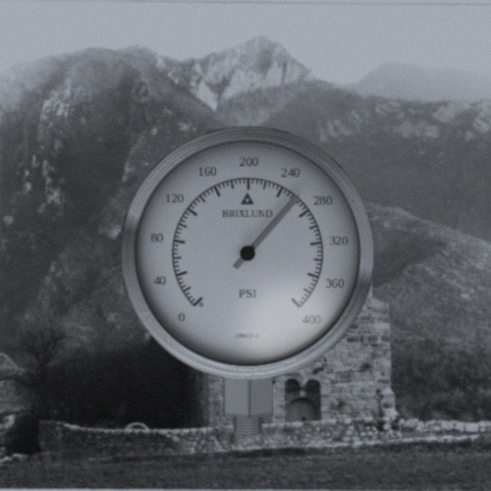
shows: 260 psi
